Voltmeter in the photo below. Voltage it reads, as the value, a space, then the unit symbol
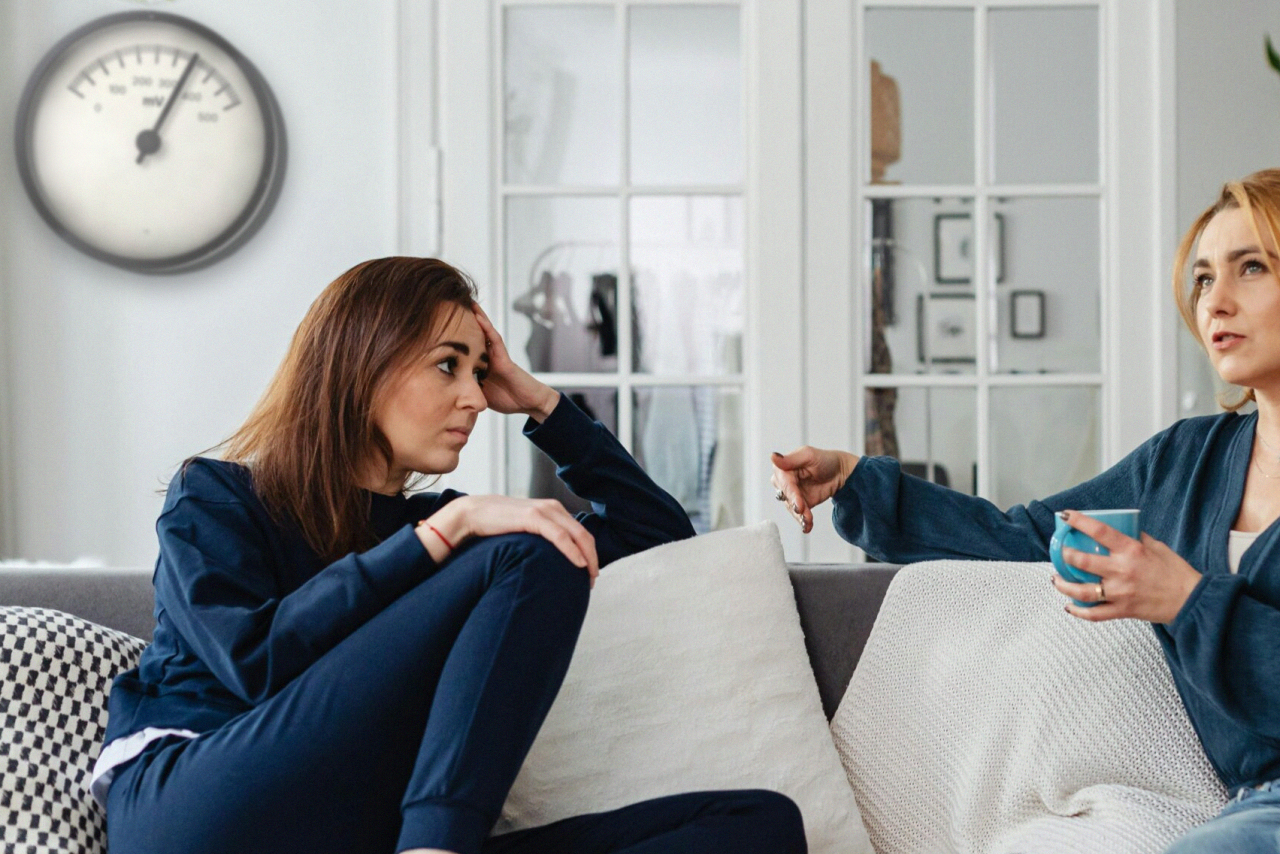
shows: 350 mV
